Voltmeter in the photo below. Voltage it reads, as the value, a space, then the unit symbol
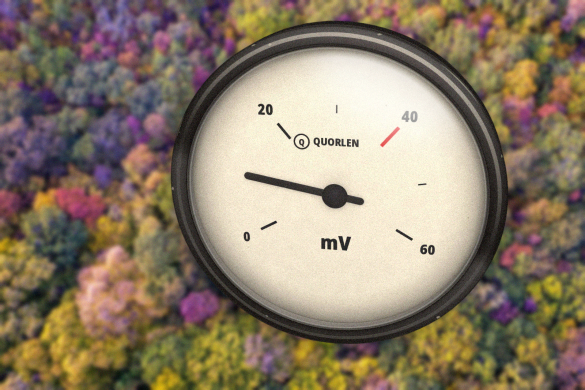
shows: 10 mV
